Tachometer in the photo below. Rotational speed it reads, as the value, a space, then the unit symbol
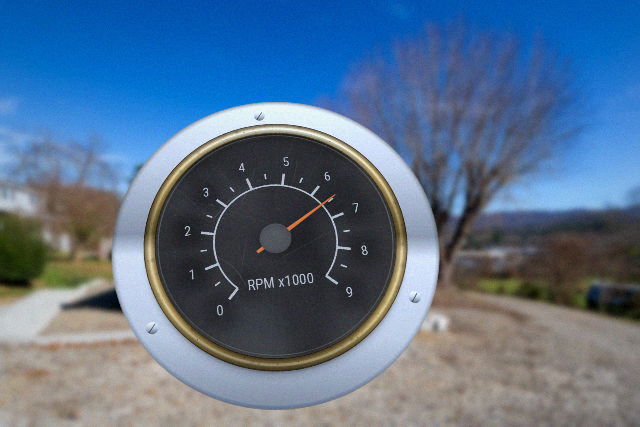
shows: 6500 rpm
